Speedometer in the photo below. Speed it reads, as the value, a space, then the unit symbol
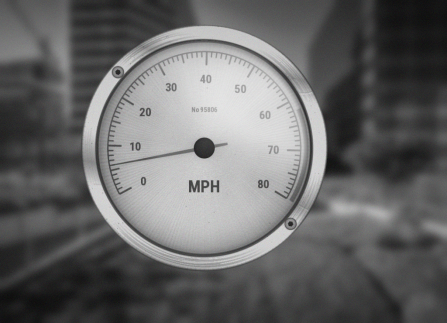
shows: 6 mph
